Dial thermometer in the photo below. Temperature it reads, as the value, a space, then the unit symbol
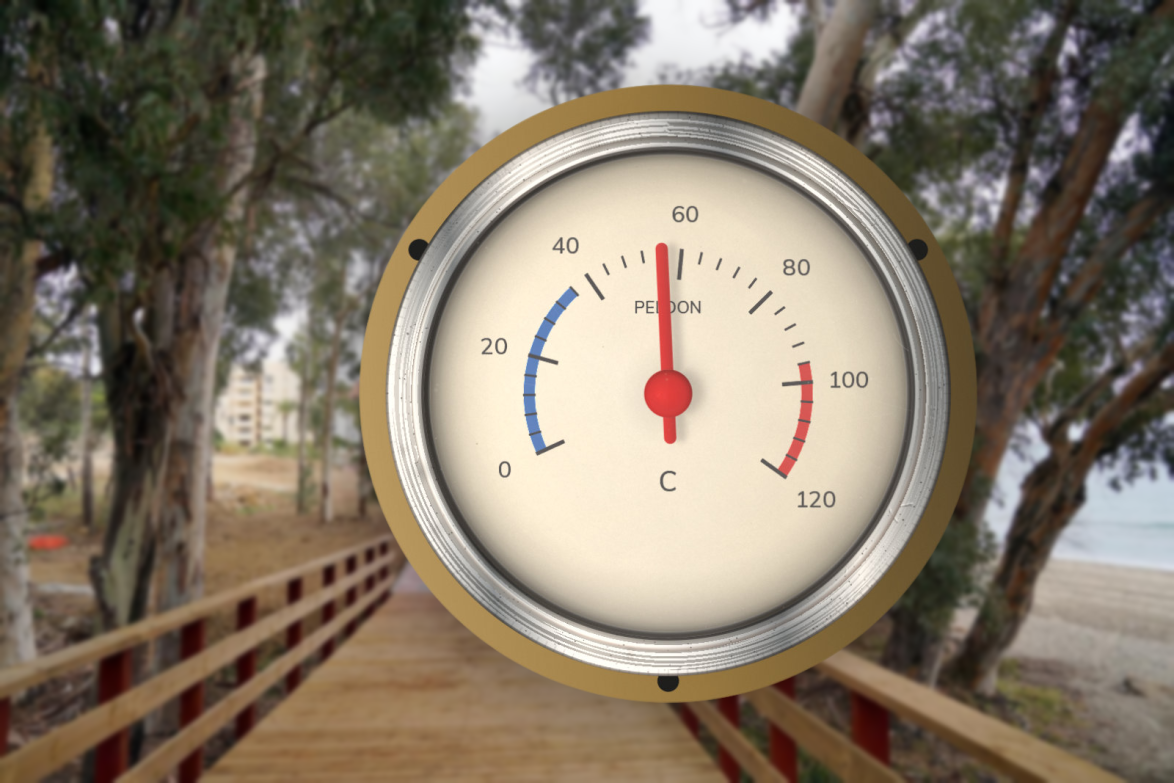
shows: 56 °C
